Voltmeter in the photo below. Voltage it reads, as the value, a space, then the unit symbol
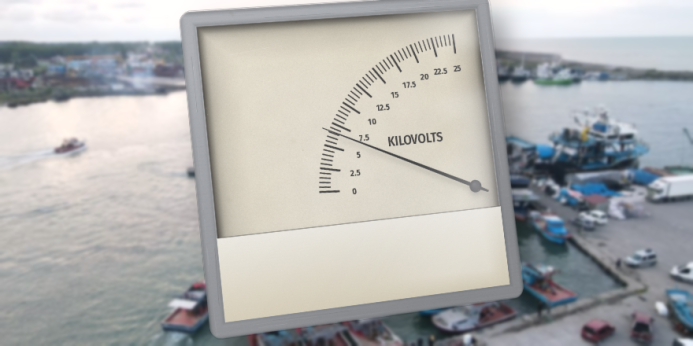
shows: 6.5 kV
